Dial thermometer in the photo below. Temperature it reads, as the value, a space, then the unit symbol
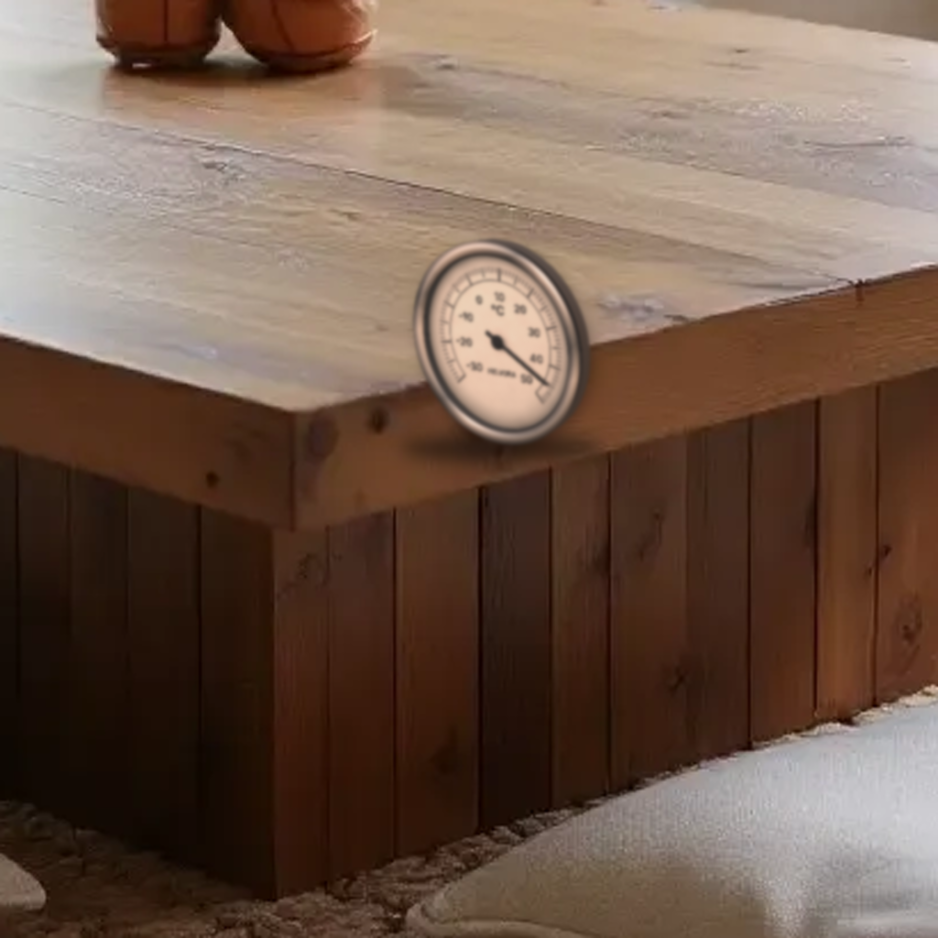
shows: 45 °C
